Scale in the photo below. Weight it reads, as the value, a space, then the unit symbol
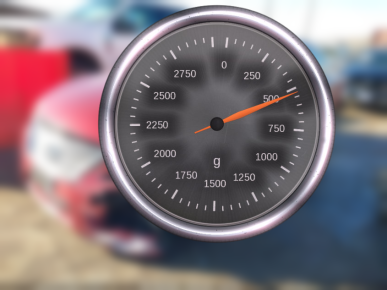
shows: 525 g
